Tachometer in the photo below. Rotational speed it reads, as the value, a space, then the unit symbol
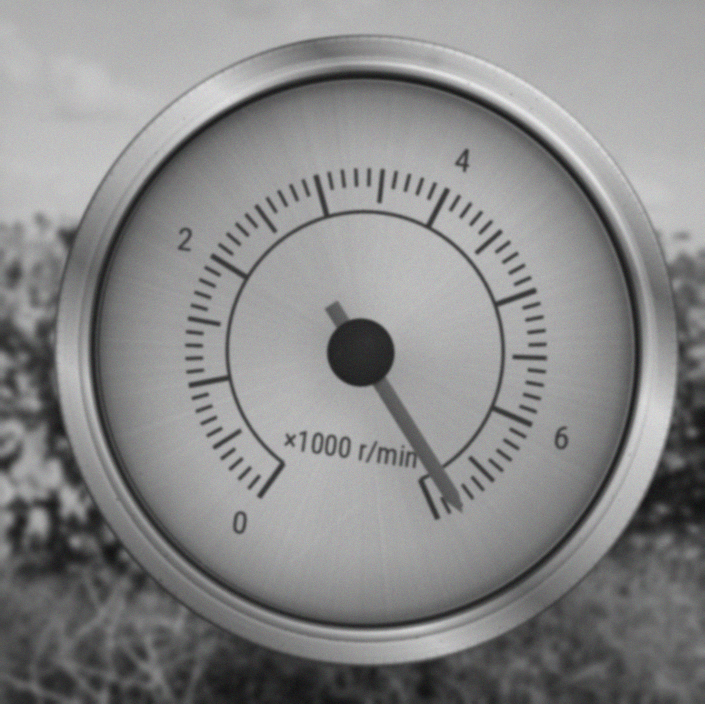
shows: 6800 rpm
